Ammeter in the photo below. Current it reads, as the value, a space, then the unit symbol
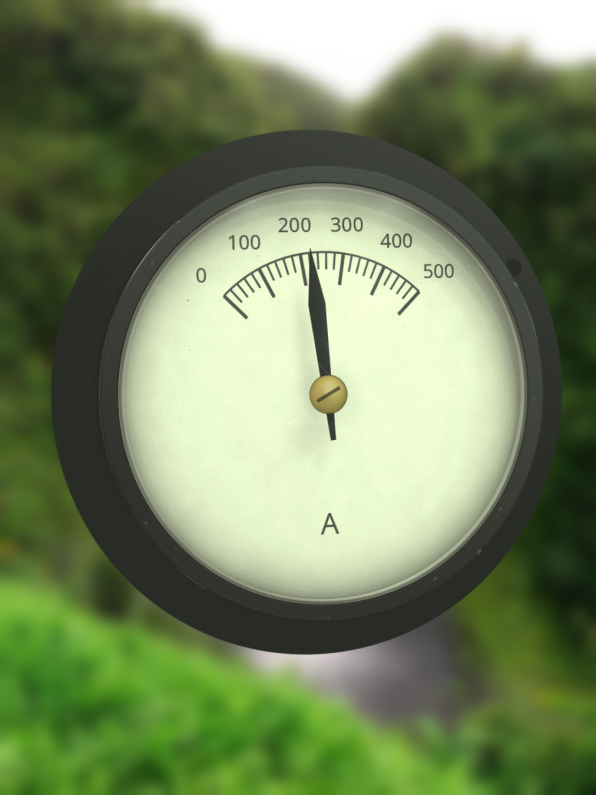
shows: 220 A
